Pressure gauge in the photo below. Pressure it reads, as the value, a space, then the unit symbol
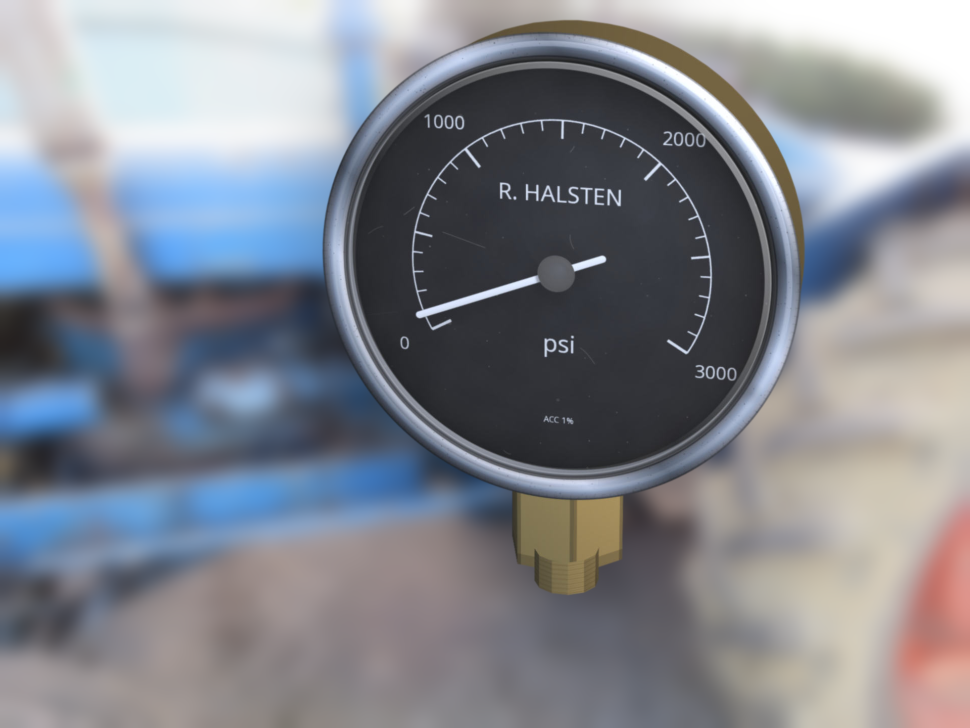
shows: 100 psi
